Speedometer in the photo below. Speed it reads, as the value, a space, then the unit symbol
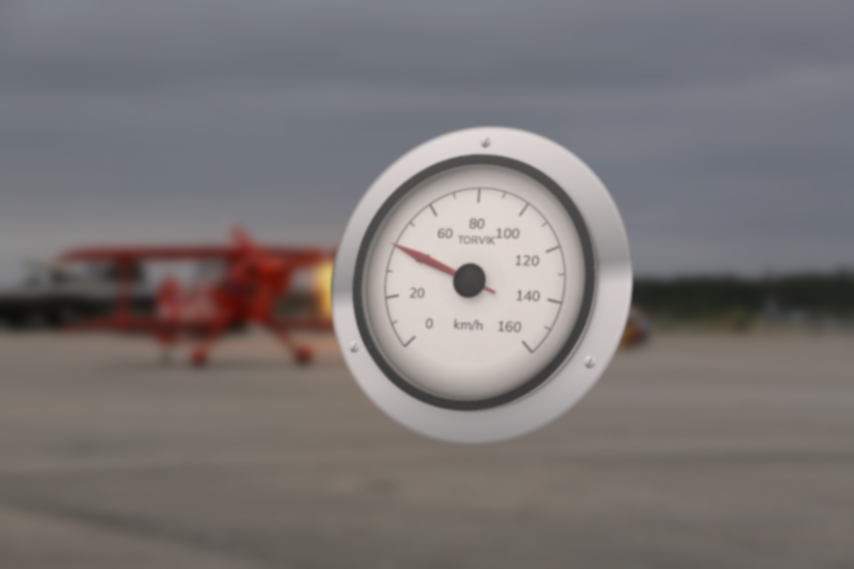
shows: 40 km/h
